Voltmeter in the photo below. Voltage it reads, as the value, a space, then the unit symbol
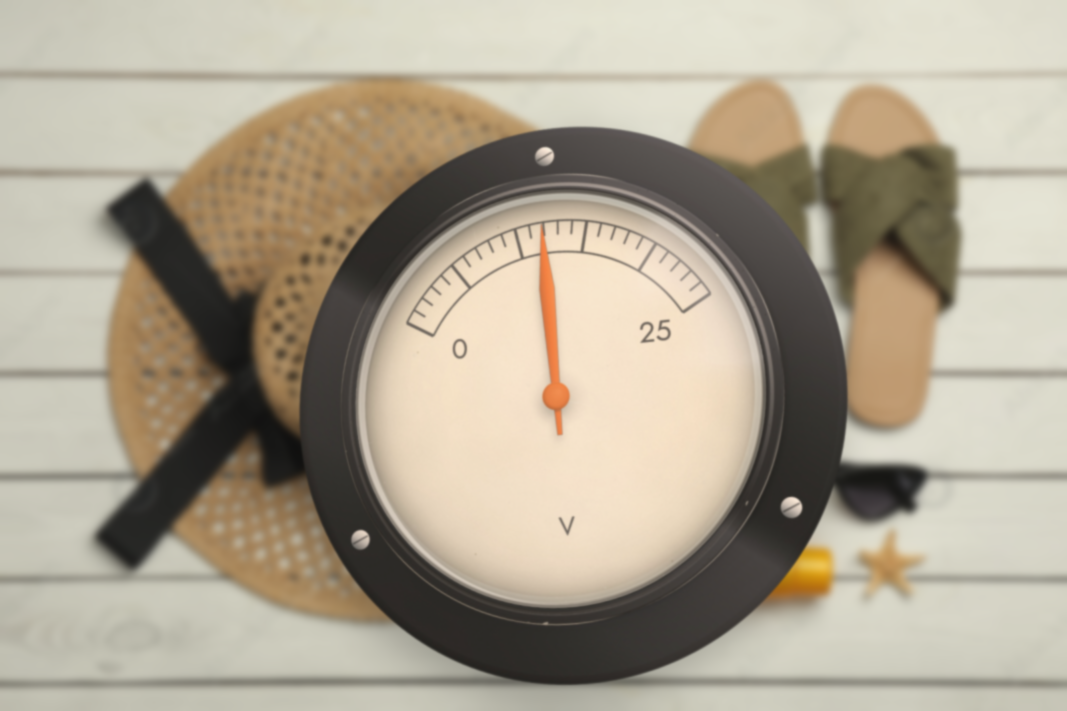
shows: 12 V
